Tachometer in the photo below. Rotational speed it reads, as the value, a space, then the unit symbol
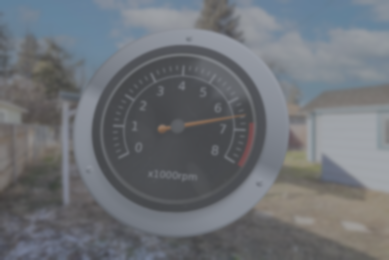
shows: 6600 rpm
